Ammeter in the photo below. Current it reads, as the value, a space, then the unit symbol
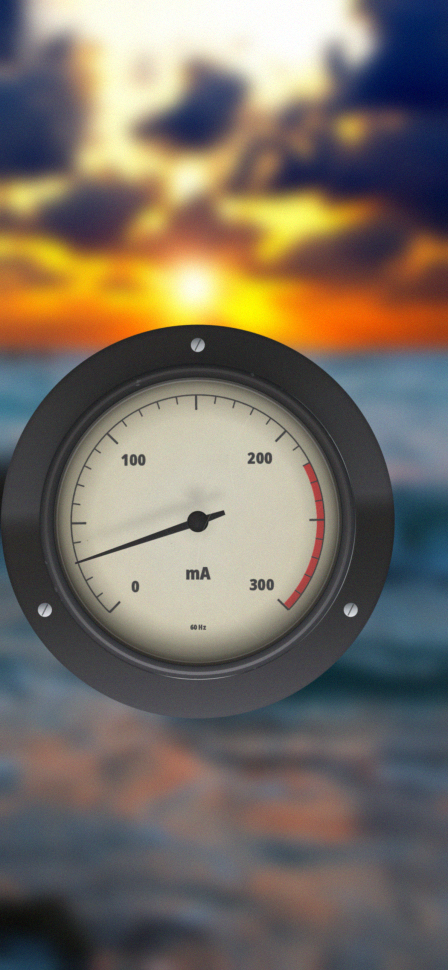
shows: 30 mA
